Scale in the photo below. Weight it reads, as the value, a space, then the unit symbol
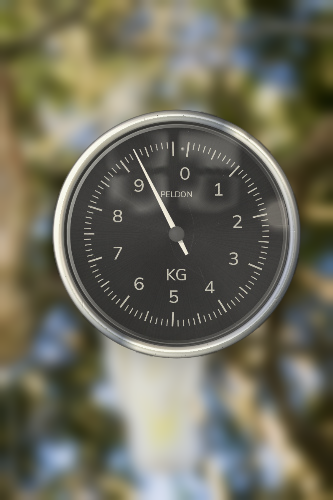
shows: 9.3 kg
